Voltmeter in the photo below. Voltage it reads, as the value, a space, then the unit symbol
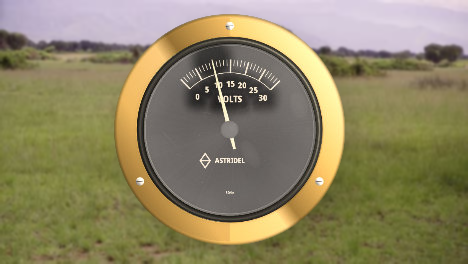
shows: 10 V
